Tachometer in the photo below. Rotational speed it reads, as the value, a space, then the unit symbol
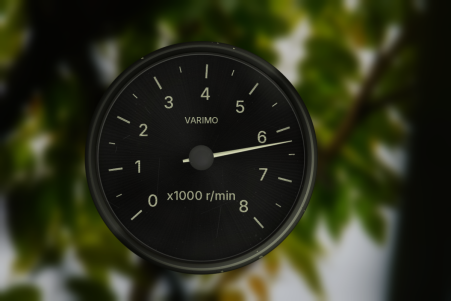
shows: 6250 rpm
